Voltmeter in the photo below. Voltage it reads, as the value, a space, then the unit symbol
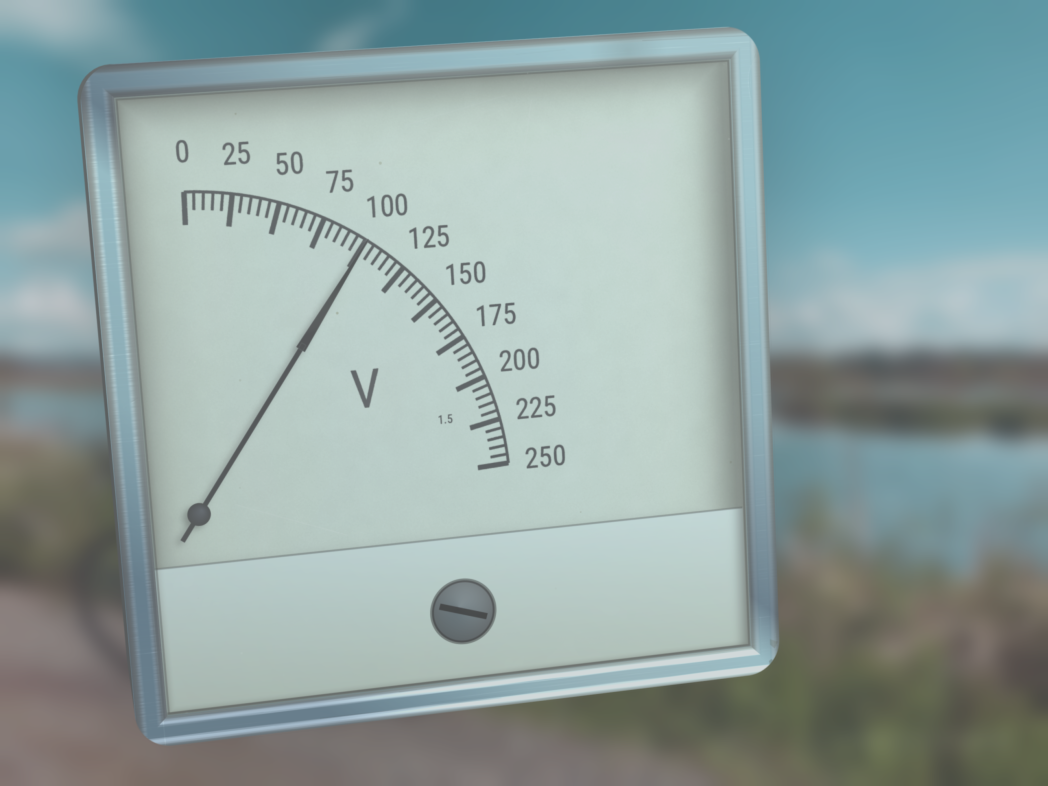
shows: 100 V
